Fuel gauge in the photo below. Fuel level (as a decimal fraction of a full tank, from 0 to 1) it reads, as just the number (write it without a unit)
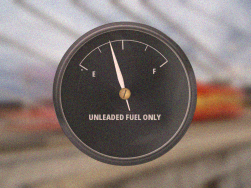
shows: 0.375
